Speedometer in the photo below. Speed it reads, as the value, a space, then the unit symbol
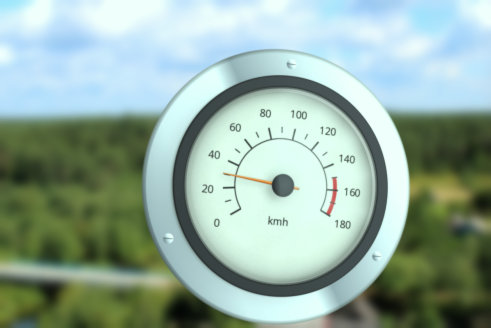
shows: 30 km/h
